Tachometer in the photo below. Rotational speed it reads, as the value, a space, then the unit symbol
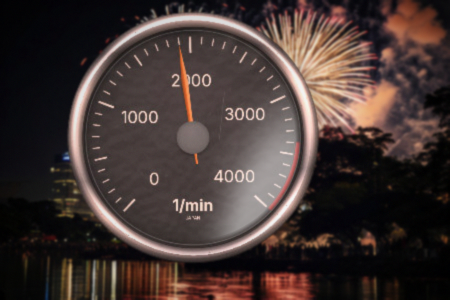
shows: 1900 rpm
